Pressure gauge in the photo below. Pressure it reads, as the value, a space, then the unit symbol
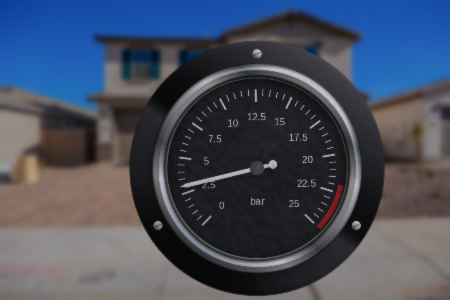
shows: 3 bar
